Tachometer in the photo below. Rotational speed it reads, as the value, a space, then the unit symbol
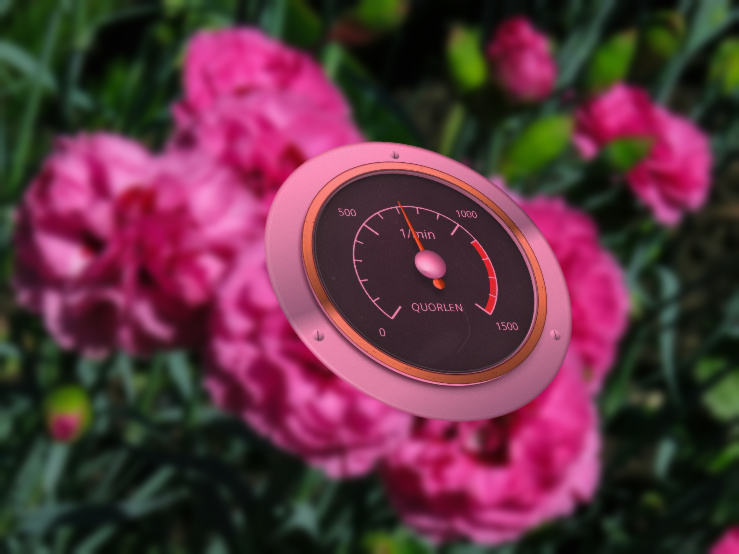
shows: 700 rpm
